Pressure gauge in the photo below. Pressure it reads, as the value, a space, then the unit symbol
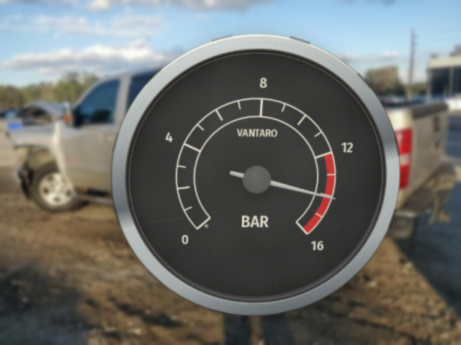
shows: 14 bar
